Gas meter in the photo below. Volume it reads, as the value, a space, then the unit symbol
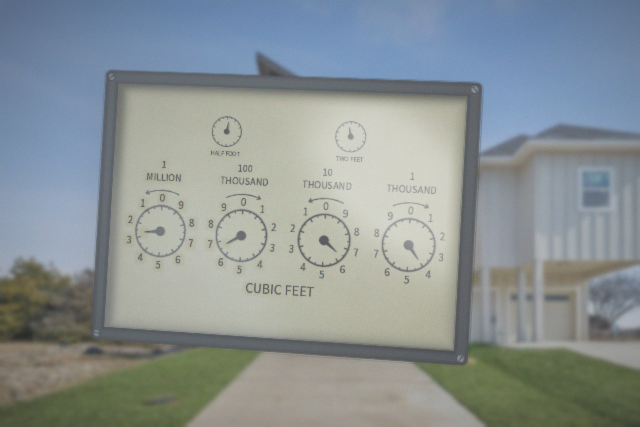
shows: 266400 ft³
